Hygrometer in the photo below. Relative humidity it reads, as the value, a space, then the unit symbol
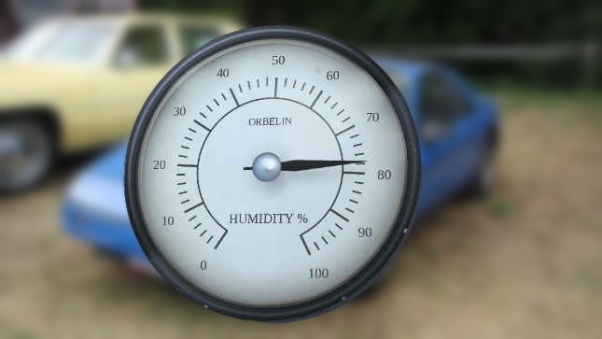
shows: 78 %
